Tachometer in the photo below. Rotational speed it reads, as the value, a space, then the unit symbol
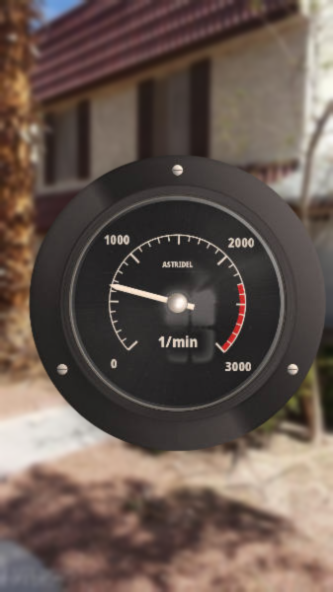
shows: 650 rpm
